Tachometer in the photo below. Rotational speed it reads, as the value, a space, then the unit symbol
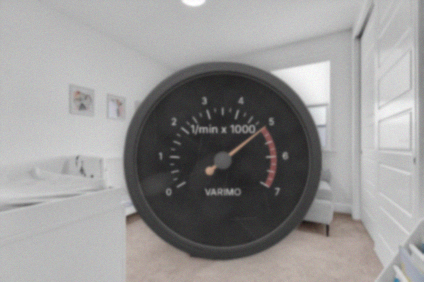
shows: 5000 rpm
